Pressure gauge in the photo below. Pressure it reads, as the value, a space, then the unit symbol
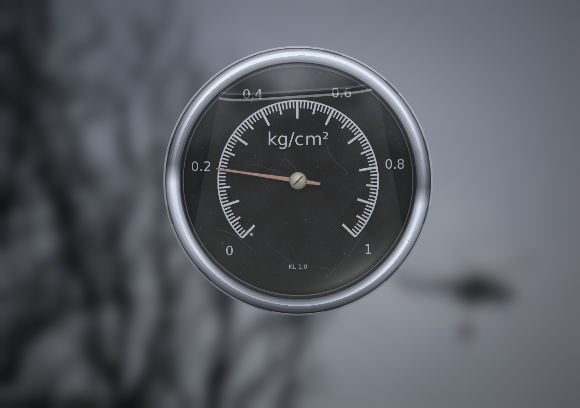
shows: 0.2 kg/cm²
